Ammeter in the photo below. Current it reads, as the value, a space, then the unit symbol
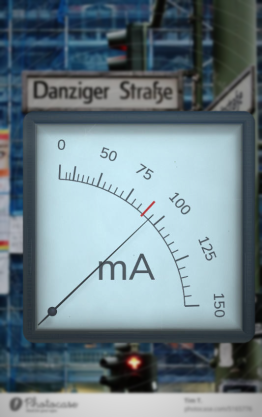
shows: 95 mA
